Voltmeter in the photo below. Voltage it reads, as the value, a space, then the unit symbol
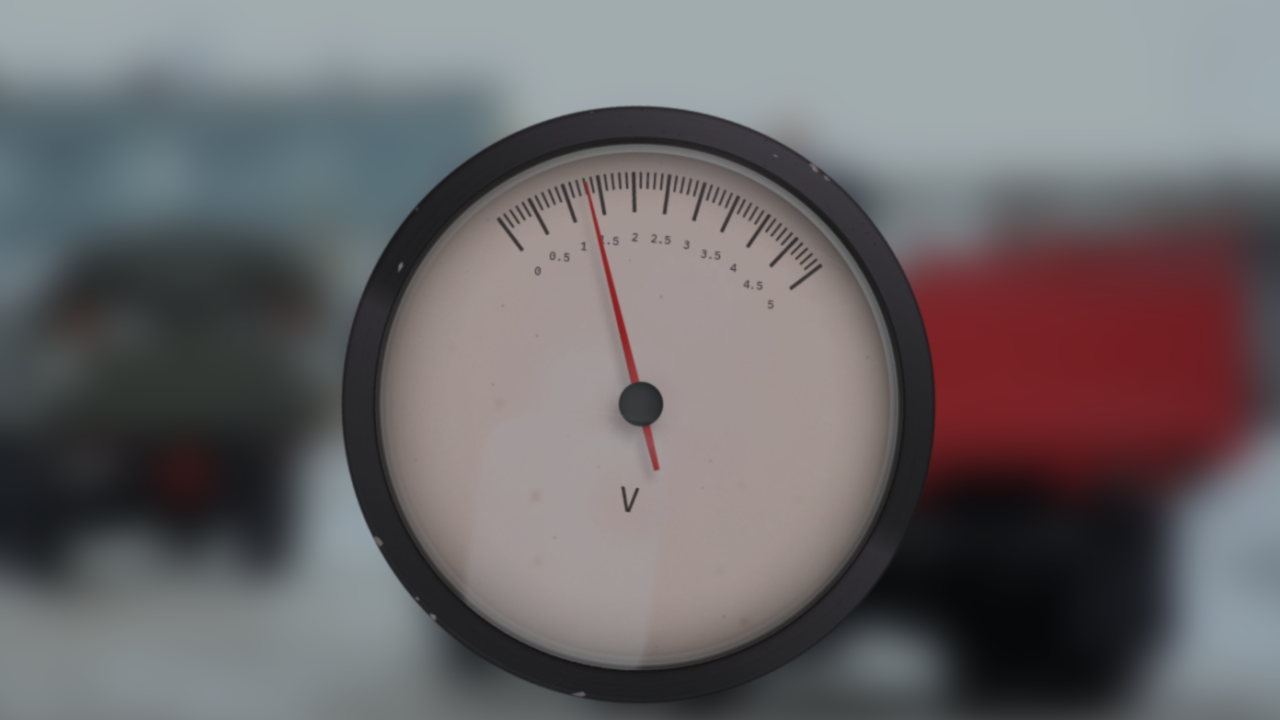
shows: 1.3 V
